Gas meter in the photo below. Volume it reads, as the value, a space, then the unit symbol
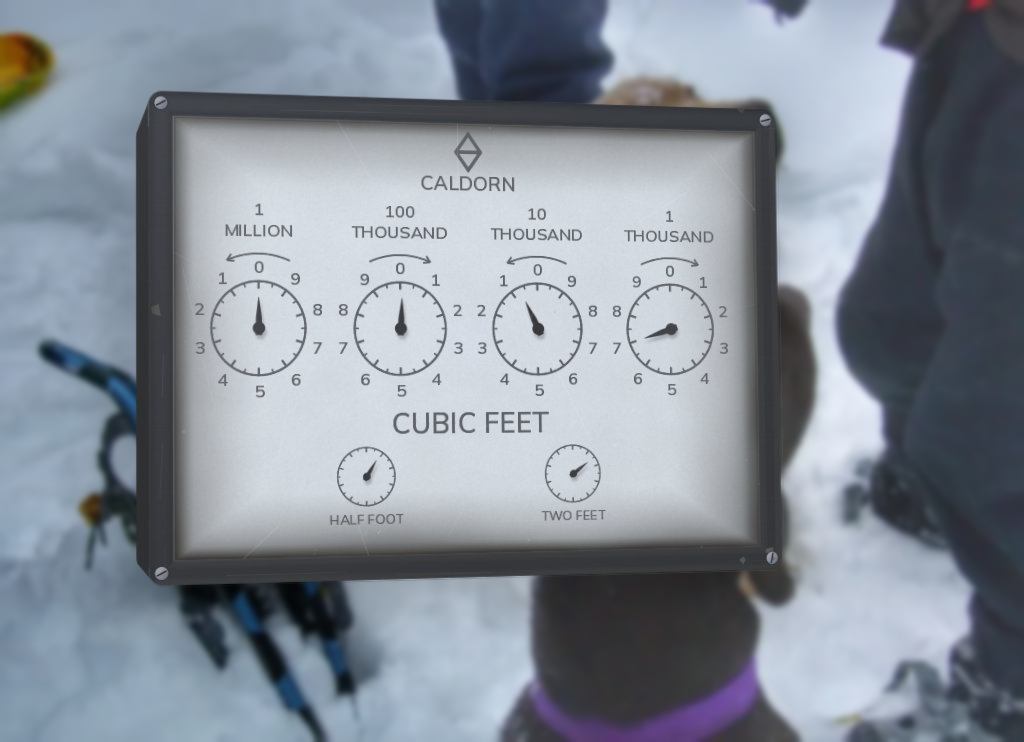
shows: 700 ft³
